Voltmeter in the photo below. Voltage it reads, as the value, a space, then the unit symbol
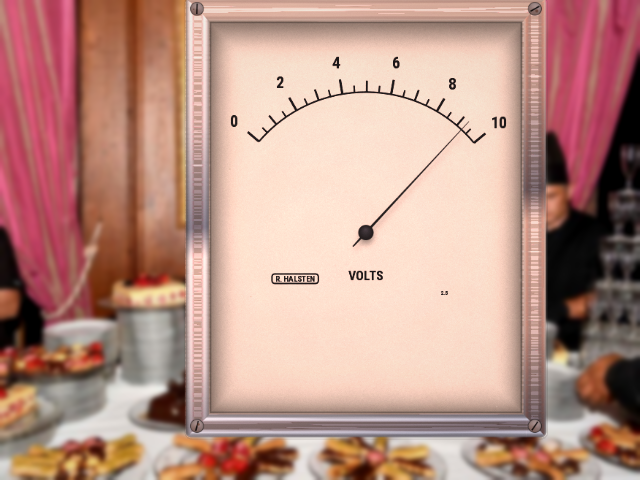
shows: 9.25 V
